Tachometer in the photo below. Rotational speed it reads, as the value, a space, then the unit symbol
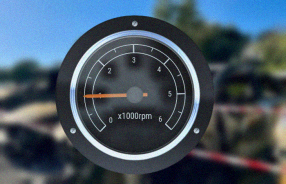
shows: 1000 rpm
